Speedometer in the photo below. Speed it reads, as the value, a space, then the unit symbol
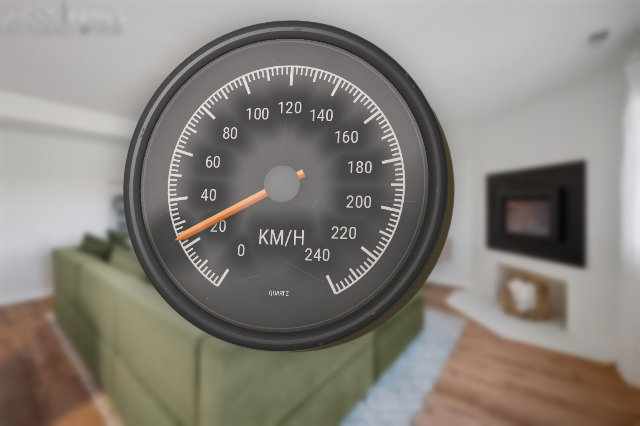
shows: 24 km/h
